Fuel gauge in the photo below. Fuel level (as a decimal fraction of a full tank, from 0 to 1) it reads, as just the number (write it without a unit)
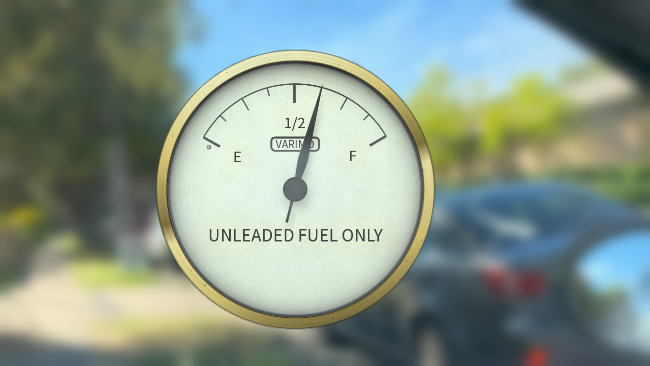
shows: 0.625
